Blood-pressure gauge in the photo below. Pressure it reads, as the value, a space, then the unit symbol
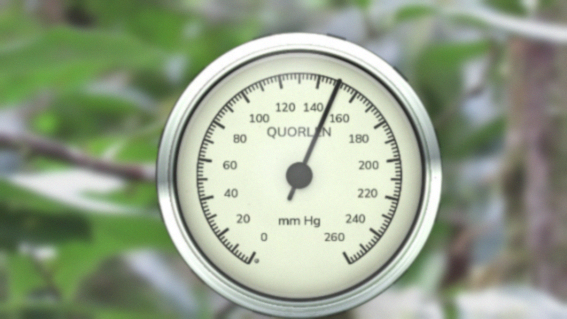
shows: 150 mmHg
